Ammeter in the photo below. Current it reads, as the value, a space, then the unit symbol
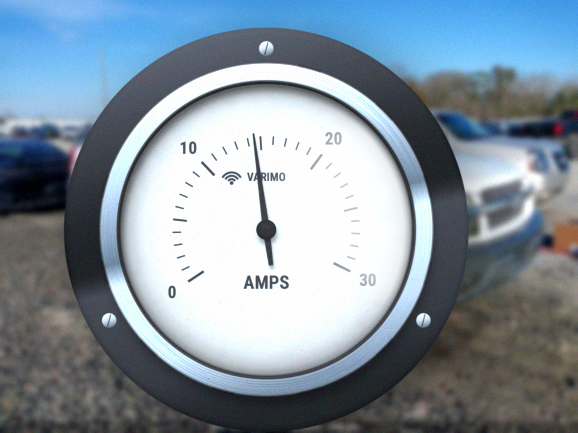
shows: 14.5 A
